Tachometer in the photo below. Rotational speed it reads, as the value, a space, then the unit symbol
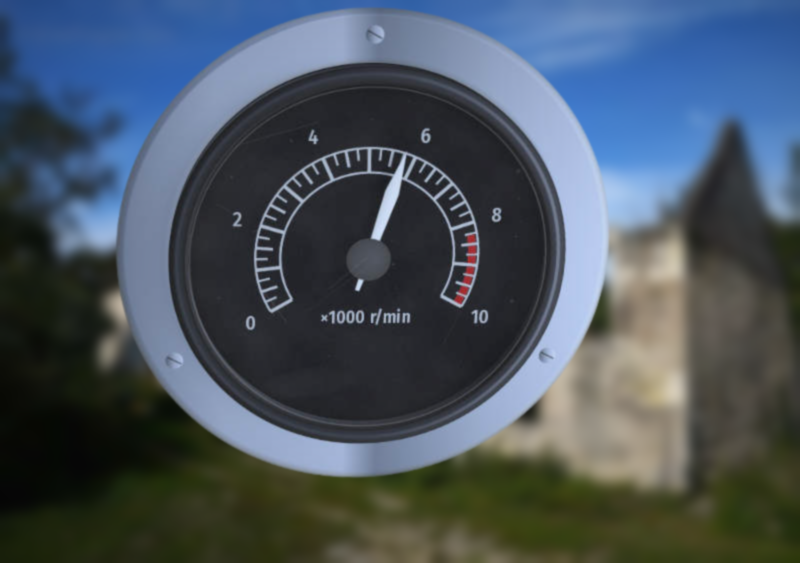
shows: 5750 rpm
